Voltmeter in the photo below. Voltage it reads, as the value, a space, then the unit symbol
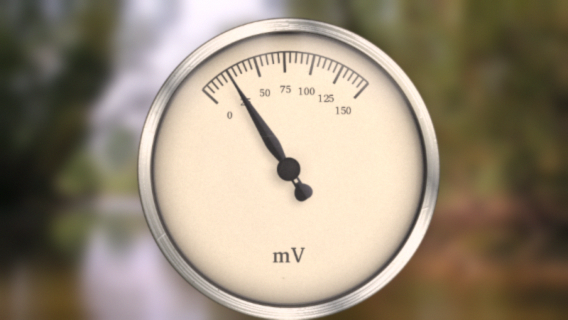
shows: 25 mV
